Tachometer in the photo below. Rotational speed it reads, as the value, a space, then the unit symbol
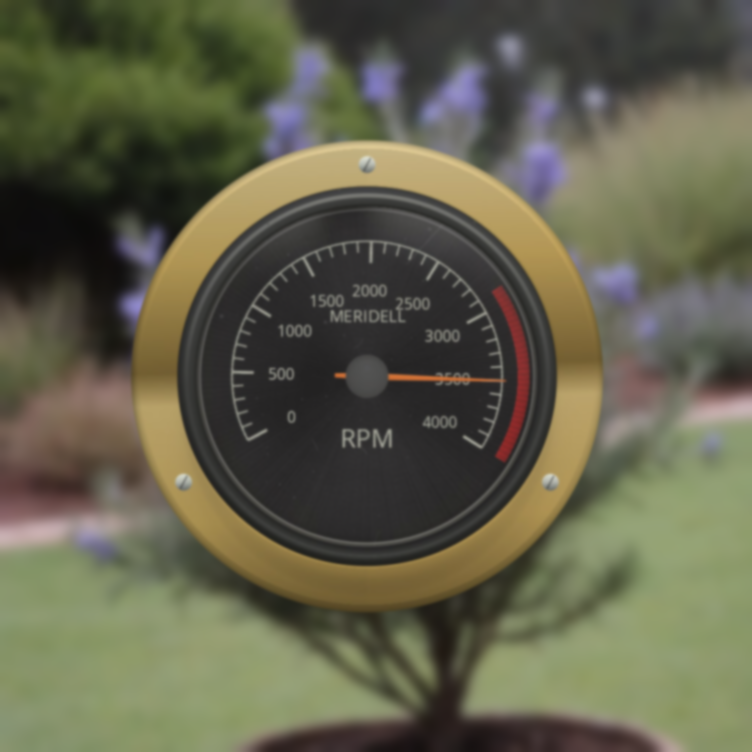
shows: 3500 rpm
